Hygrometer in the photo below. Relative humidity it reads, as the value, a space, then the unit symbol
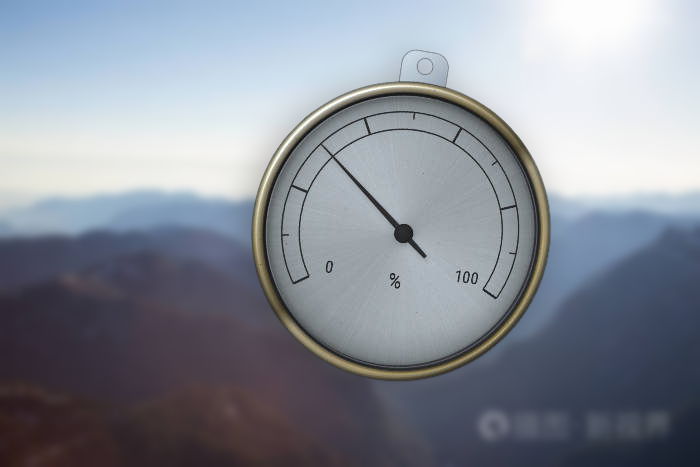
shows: 30 %
